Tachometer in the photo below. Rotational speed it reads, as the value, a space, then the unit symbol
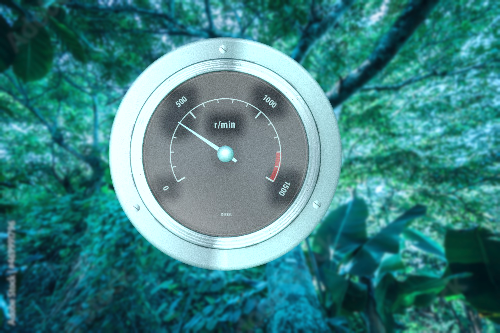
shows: 400 rpm
